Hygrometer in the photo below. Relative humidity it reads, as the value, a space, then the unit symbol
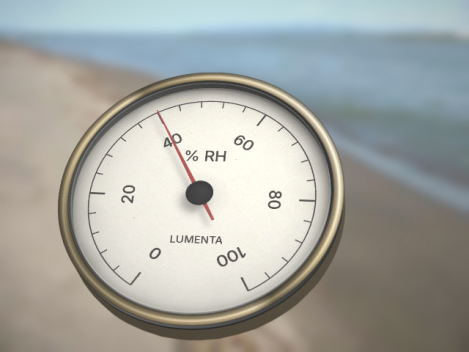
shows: 40 %
